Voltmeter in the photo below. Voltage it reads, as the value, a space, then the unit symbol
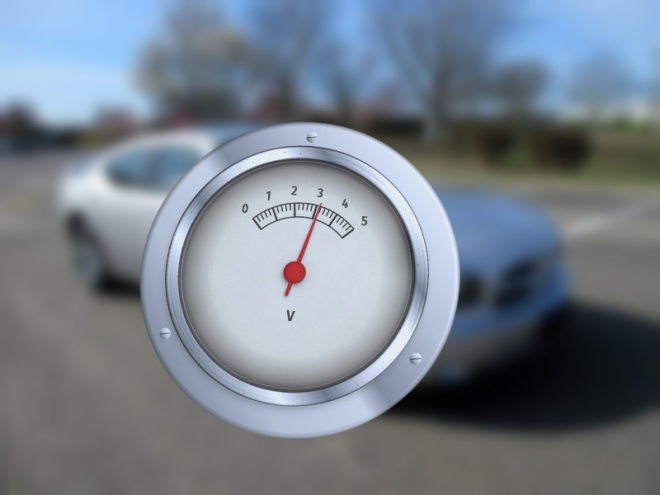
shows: 3.2 V
